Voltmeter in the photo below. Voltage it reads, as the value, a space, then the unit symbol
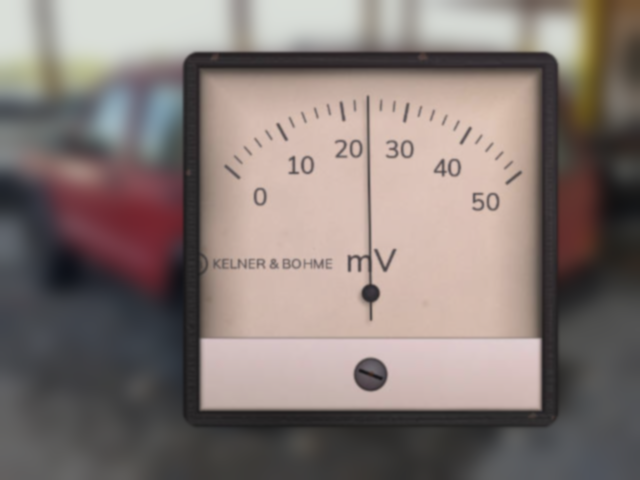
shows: 24 mV
